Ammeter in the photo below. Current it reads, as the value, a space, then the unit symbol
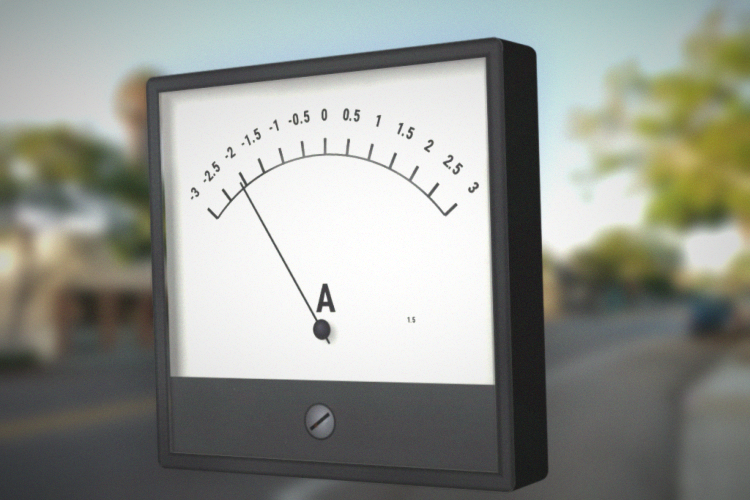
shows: -2 A
